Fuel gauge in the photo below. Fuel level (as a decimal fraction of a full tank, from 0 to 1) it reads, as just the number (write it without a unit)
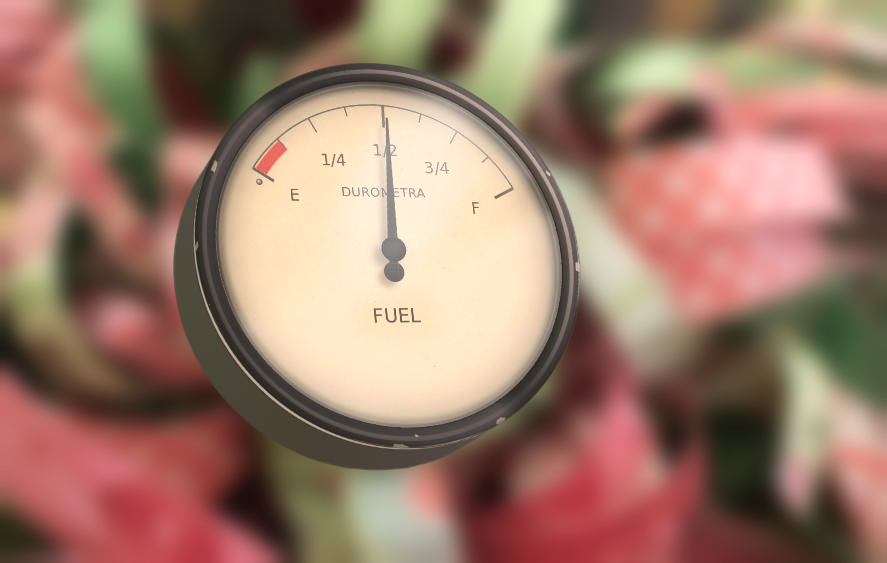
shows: 0.5
